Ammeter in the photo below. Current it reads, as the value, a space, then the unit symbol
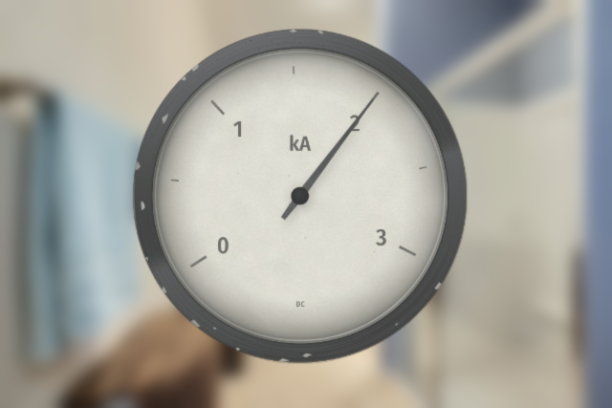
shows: 2 kA
